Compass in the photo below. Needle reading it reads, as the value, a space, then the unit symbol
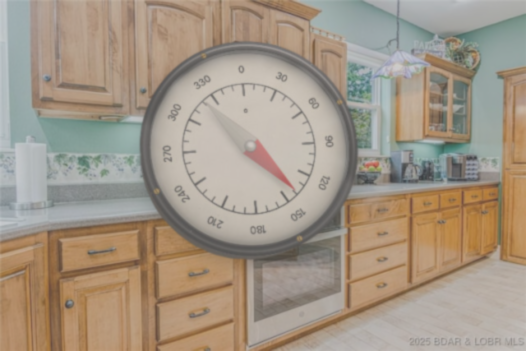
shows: 140 °
